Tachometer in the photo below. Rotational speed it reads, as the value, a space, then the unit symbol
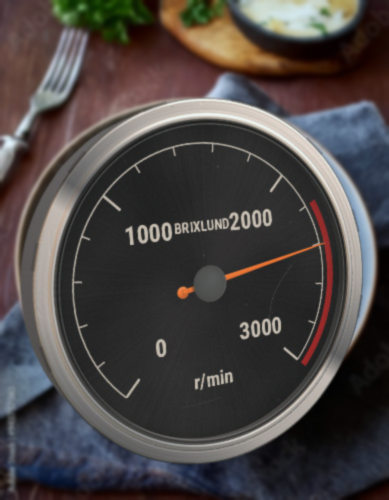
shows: 2400 rpm
